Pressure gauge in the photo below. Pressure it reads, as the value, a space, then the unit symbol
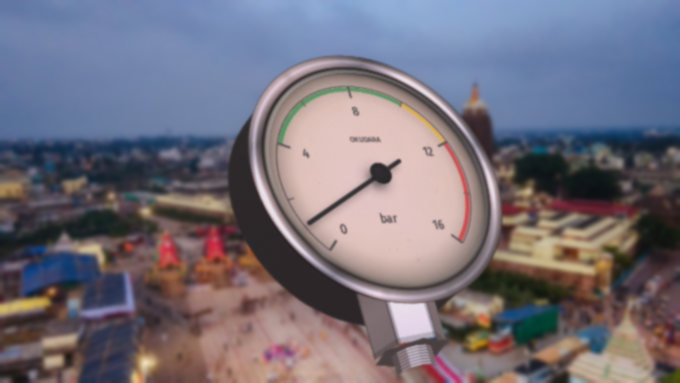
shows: 1 bar
